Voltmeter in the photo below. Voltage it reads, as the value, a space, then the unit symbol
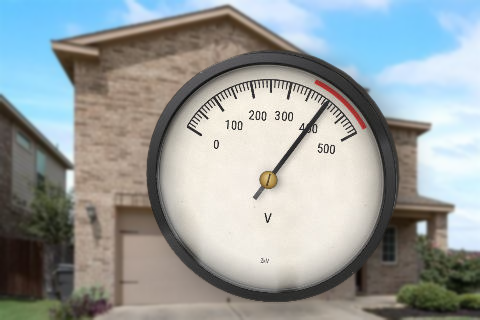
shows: 400 V
